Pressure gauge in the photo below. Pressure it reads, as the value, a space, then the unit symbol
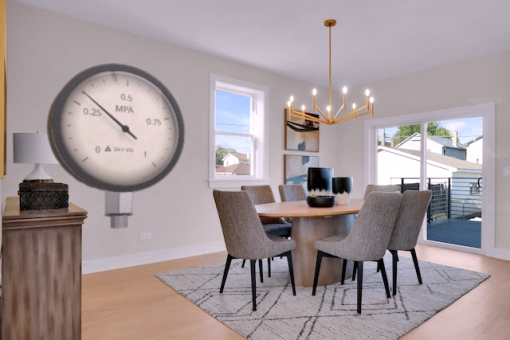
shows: 0.3 MPa
